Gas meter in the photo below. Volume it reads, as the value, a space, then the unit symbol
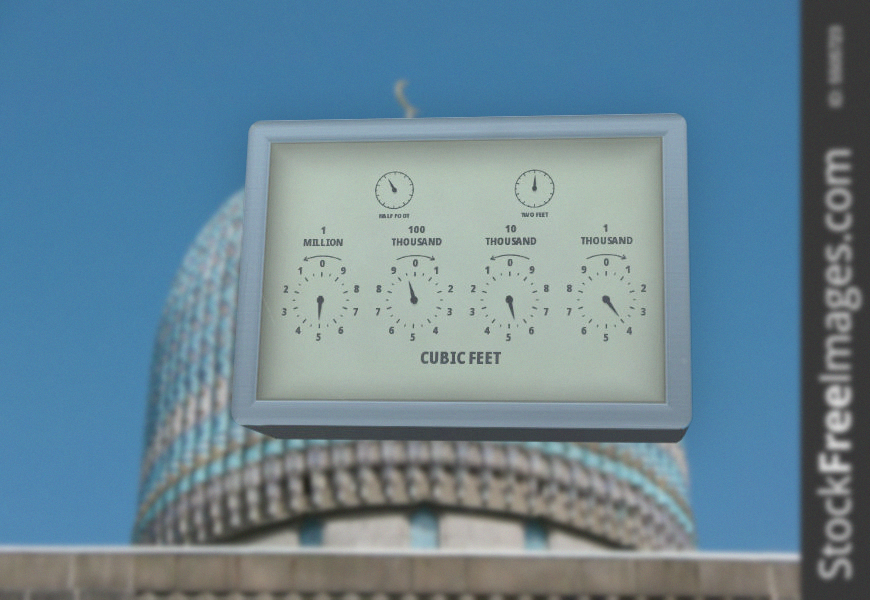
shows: 495400 ft³
